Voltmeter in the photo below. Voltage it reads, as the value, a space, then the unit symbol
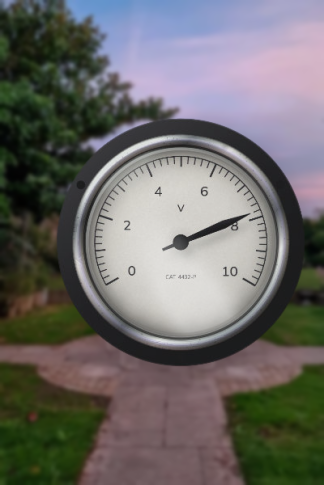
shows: 7.8 V
